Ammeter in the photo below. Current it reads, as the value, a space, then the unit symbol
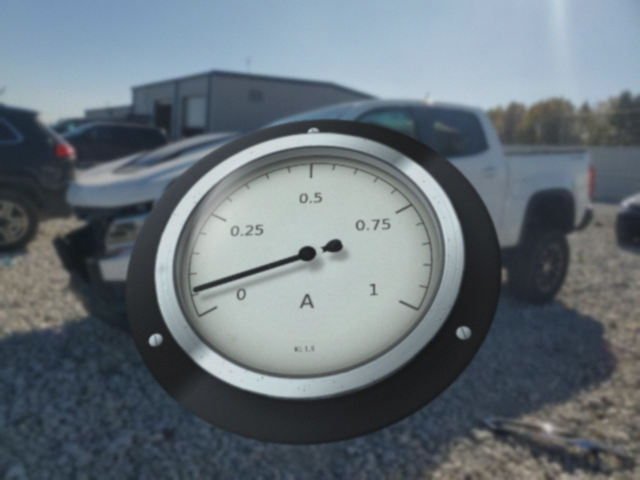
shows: 0.05 A
